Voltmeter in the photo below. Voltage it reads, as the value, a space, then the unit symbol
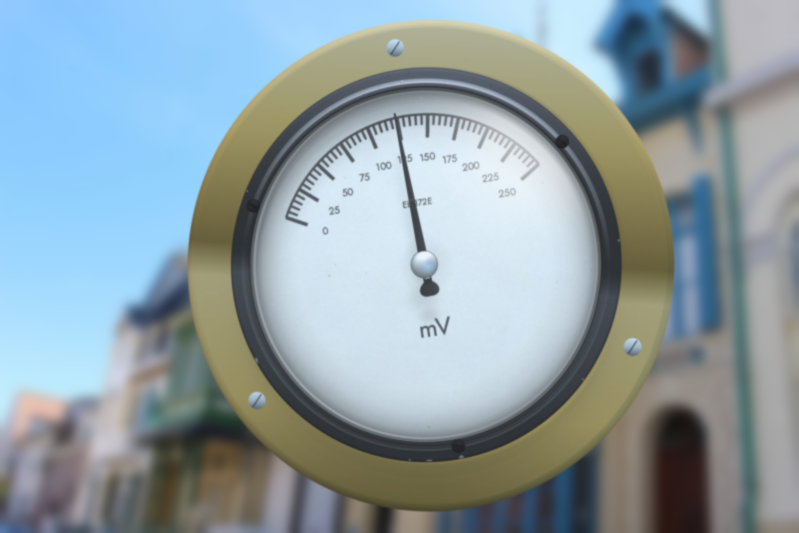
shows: 125 mV
